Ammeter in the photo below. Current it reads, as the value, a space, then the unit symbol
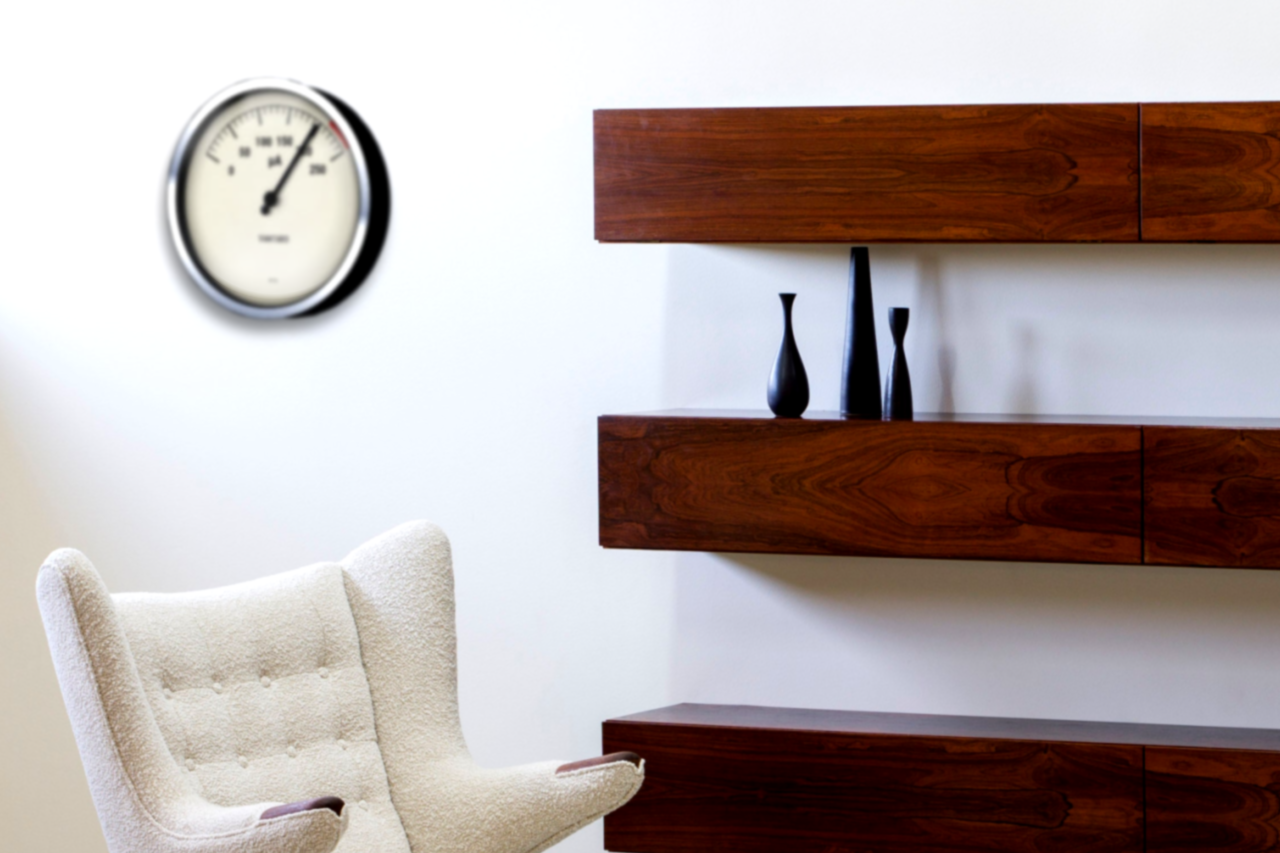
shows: 200 µA
